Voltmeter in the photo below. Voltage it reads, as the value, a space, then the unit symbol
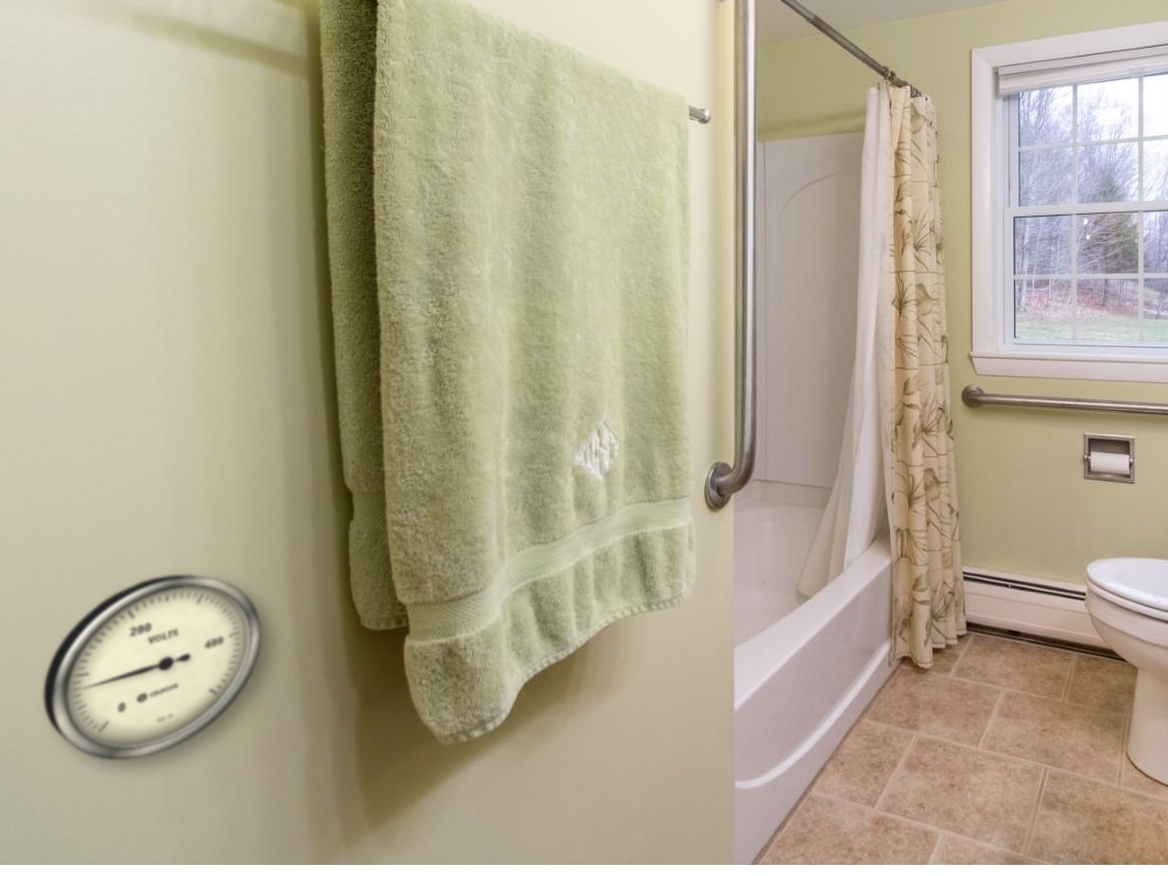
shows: 80 V
